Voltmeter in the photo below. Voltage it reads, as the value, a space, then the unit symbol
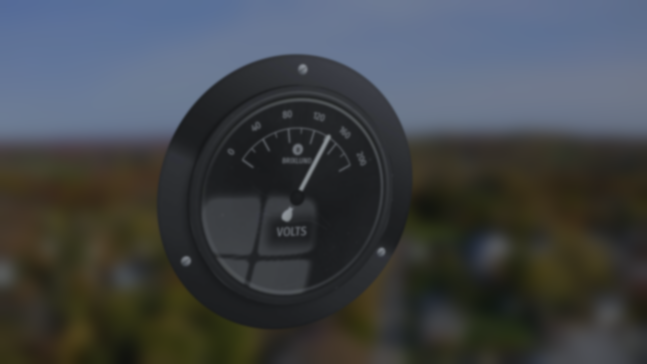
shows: 140 V
